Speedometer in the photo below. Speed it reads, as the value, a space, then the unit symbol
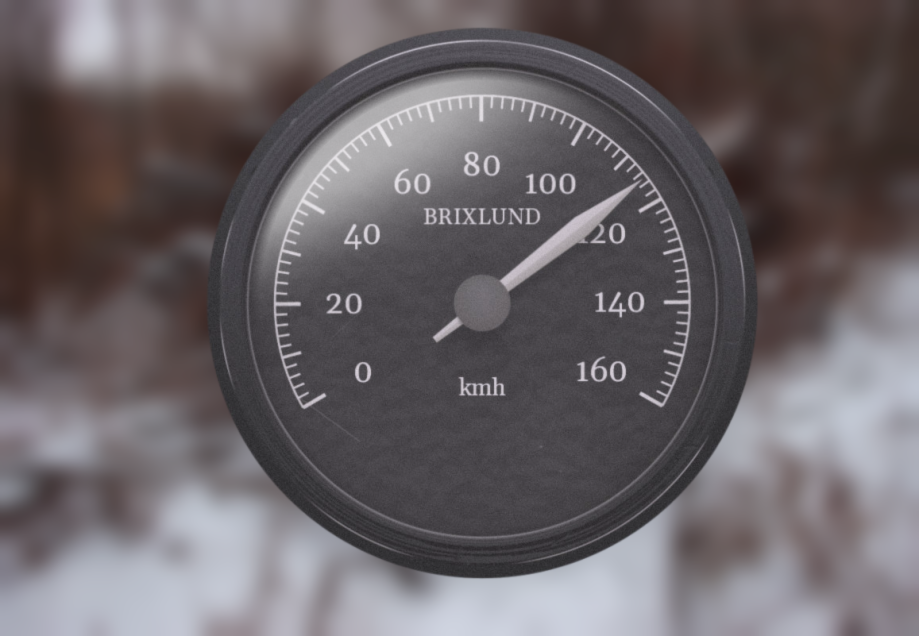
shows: 115 km/h
